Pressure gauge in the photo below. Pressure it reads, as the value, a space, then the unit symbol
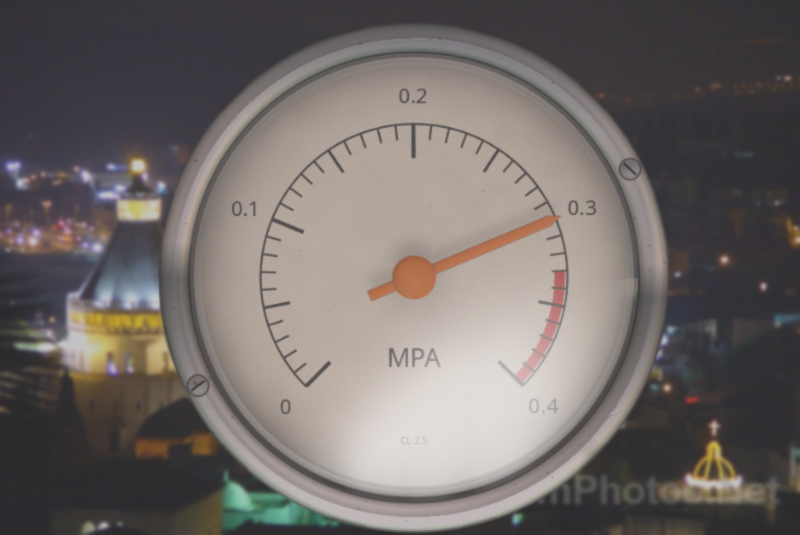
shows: 0.3 MPa
